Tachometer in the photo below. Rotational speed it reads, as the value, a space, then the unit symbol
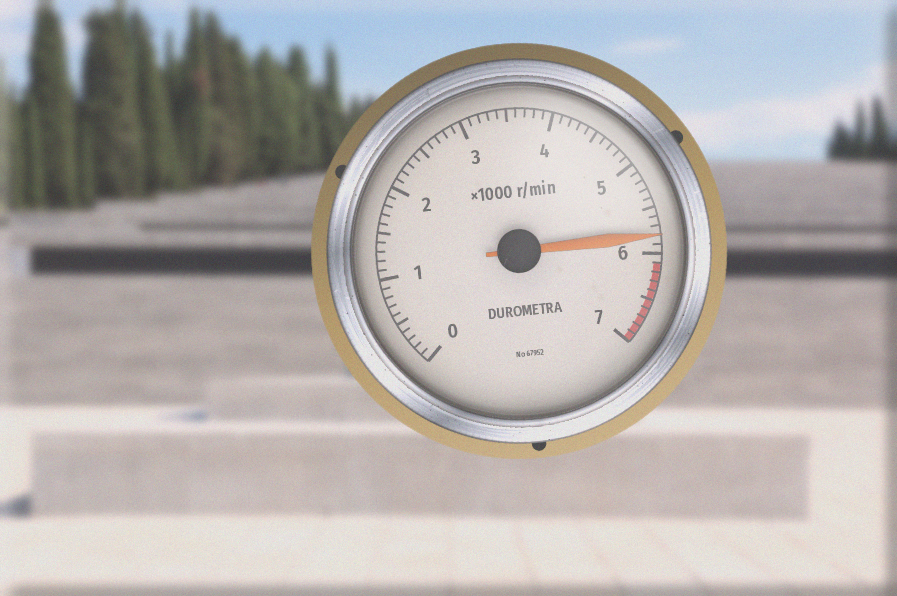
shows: 5800 rpm
